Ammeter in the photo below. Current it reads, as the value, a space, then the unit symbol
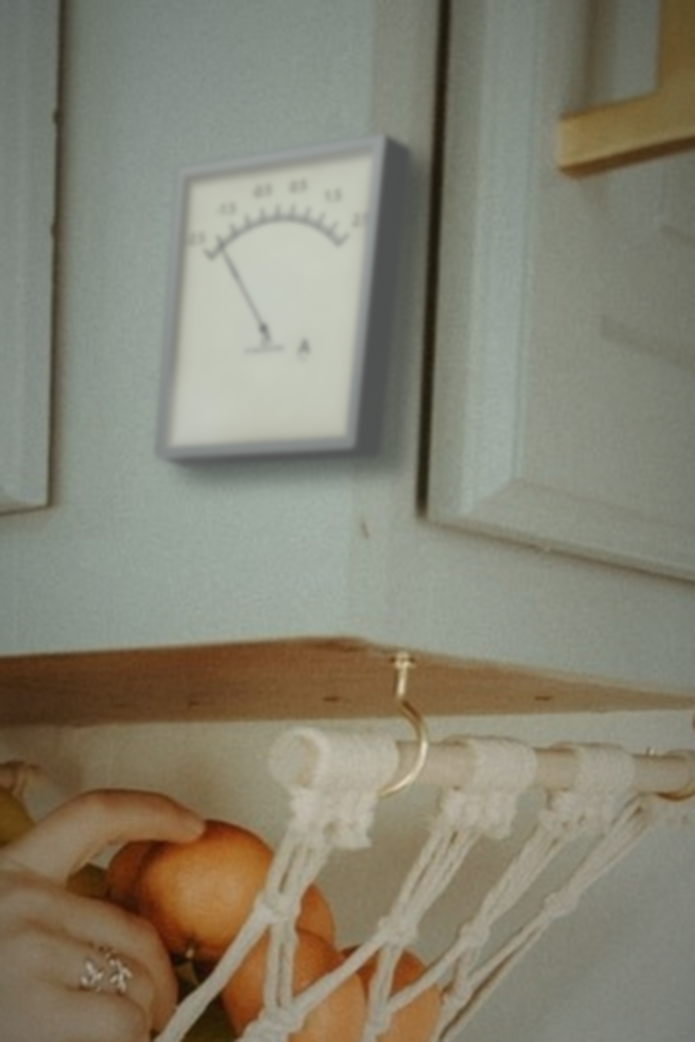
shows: -2 A
